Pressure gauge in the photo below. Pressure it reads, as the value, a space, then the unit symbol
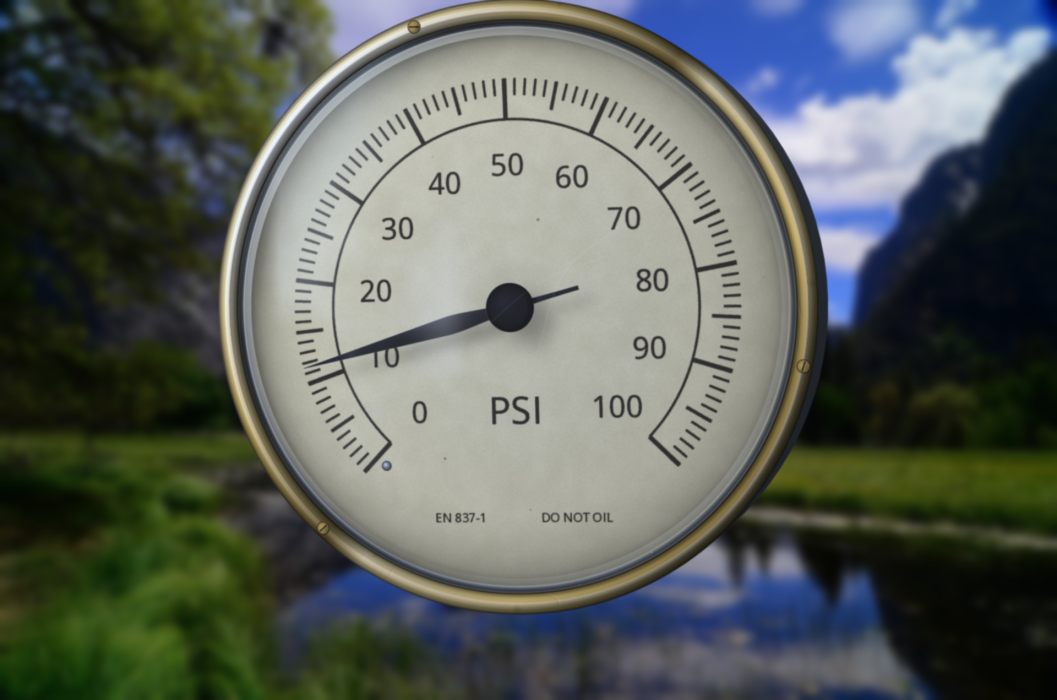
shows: 11.5 psi
